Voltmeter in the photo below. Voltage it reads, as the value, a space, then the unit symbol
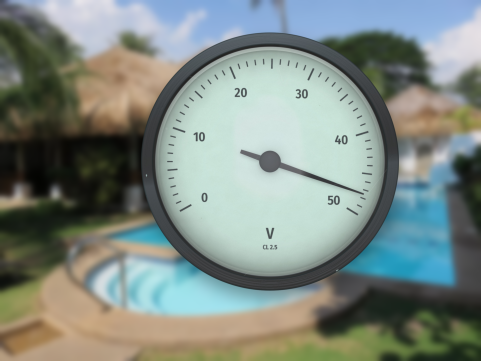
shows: 47.5 V
